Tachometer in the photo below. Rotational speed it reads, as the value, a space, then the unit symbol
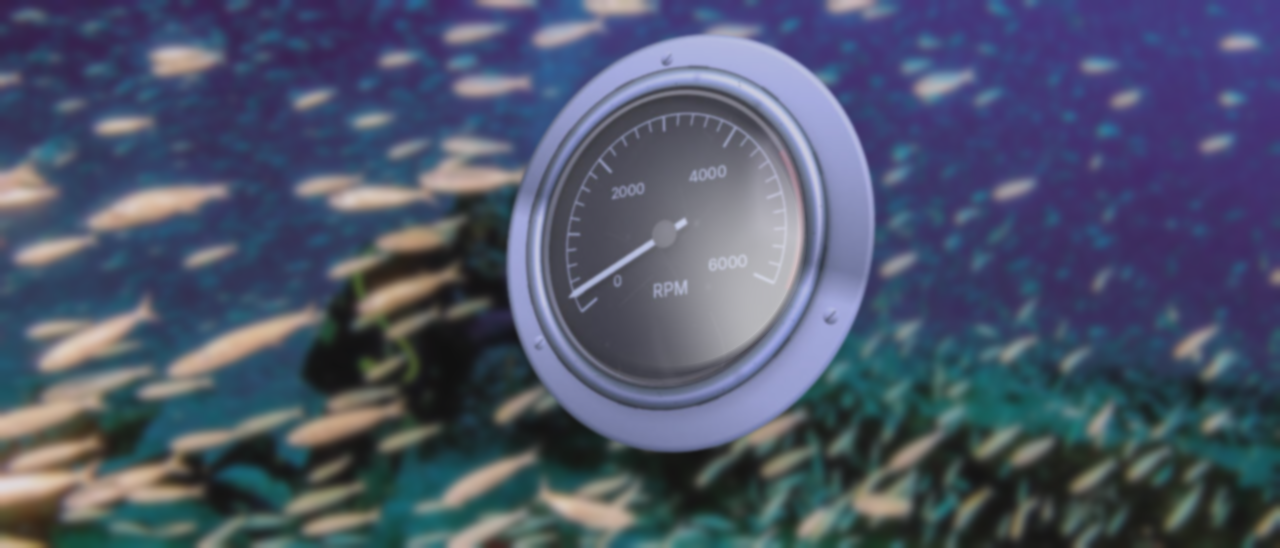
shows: 200 rpm
